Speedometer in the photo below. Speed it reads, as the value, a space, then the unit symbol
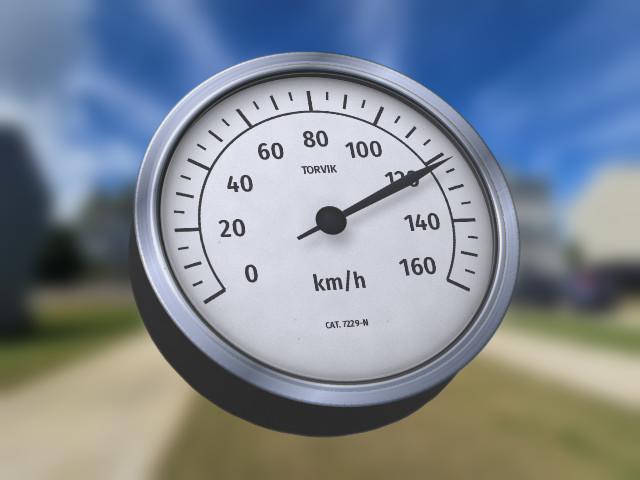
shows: 122.5 km/h
